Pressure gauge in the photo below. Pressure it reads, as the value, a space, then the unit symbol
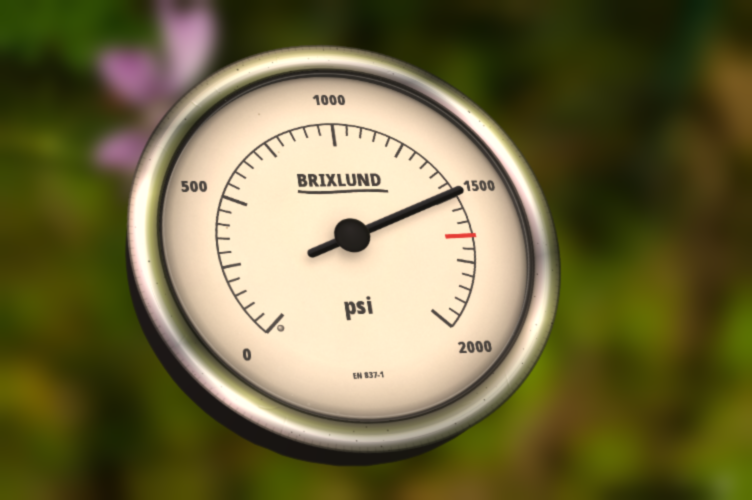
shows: 1500 psi
